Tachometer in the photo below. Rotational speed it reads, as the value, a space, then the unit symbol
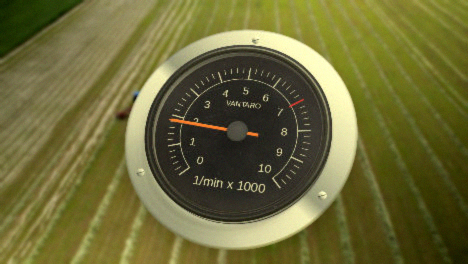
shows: 1800 rpm
